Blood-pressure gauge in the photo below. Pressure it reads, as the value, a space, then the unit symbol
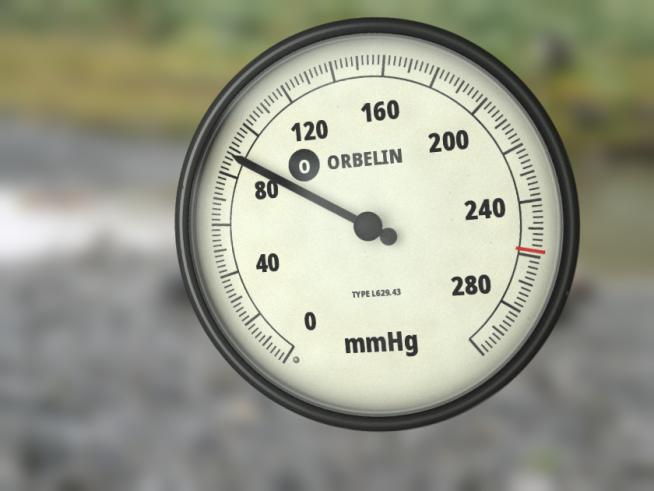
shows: 88 mmHg
